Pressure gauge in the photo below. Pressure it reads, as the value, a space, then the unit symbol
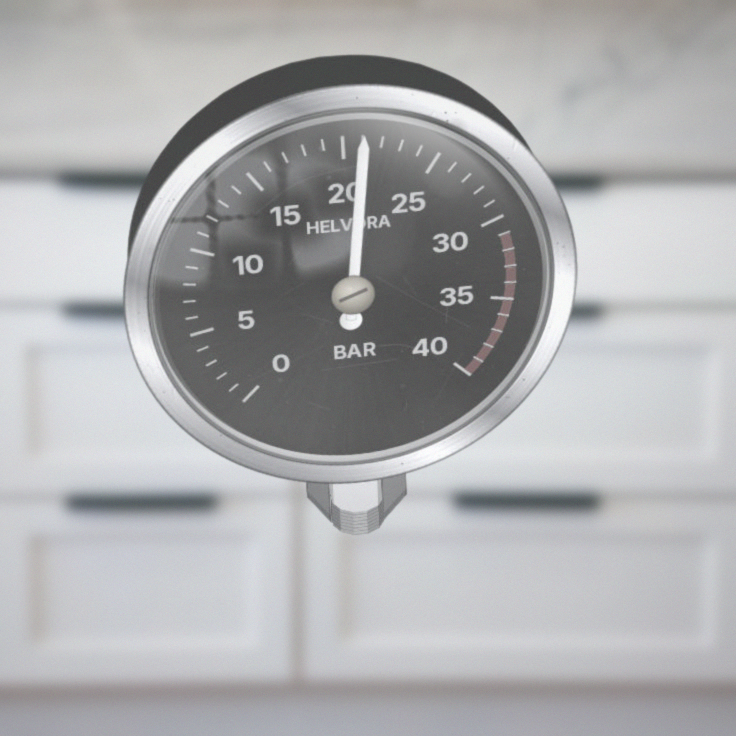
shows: 21 bar
